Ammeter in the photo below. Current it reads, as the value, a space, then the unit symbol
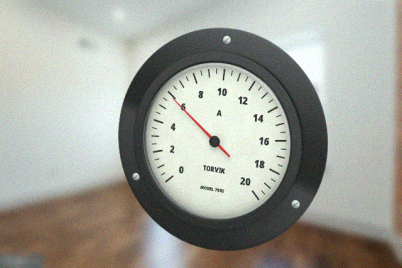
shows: 6 A
